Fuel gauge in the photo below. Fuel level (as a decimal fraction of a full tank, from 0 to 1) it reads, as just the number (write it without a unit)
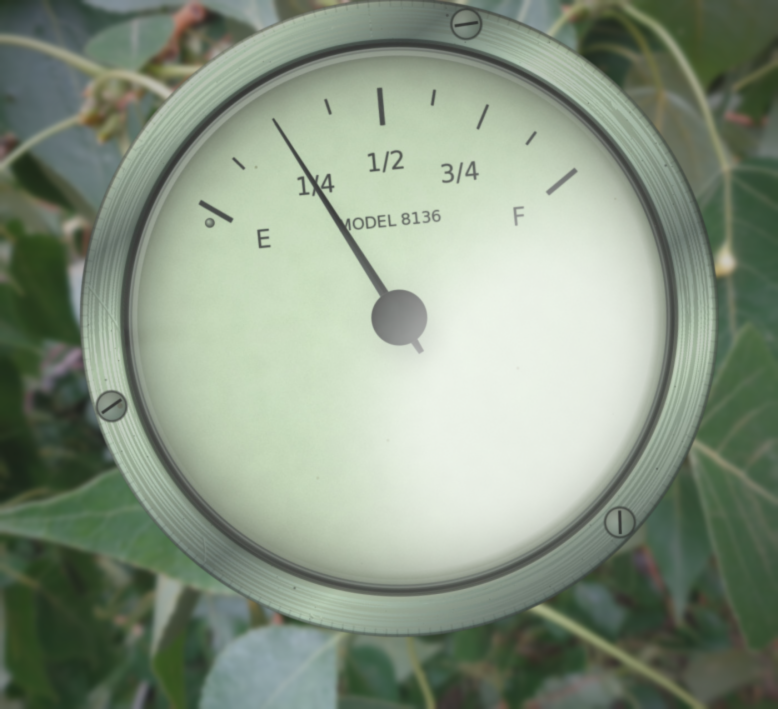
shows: 0.25
